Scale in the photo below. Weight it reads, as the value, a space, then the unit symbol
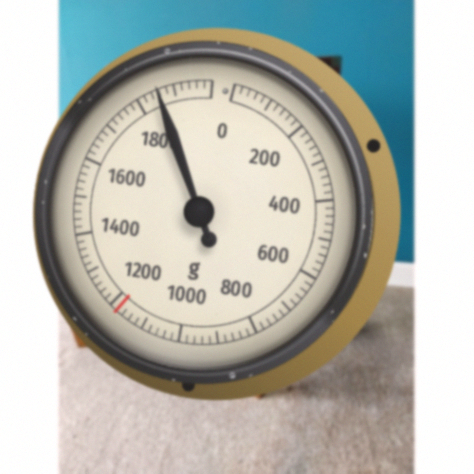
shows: 1860 g
